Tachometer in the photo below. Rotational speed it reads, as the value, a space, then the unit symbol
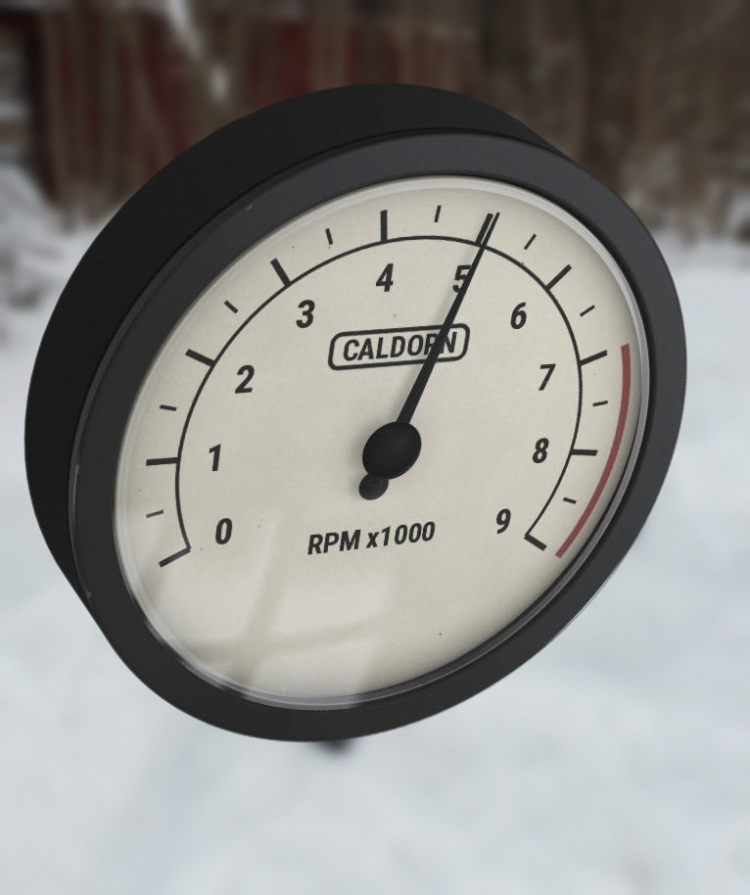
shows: 5000 rpm
